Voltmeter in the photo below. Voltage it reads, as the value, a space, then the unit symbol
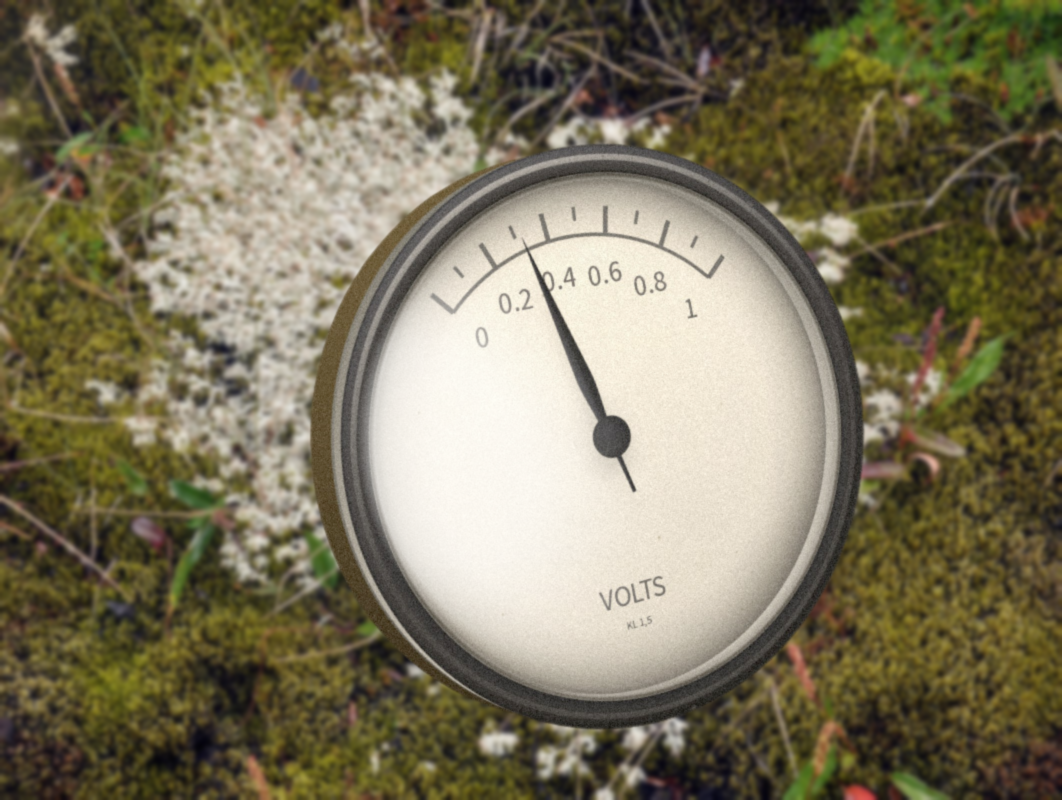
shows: 0.3 V
